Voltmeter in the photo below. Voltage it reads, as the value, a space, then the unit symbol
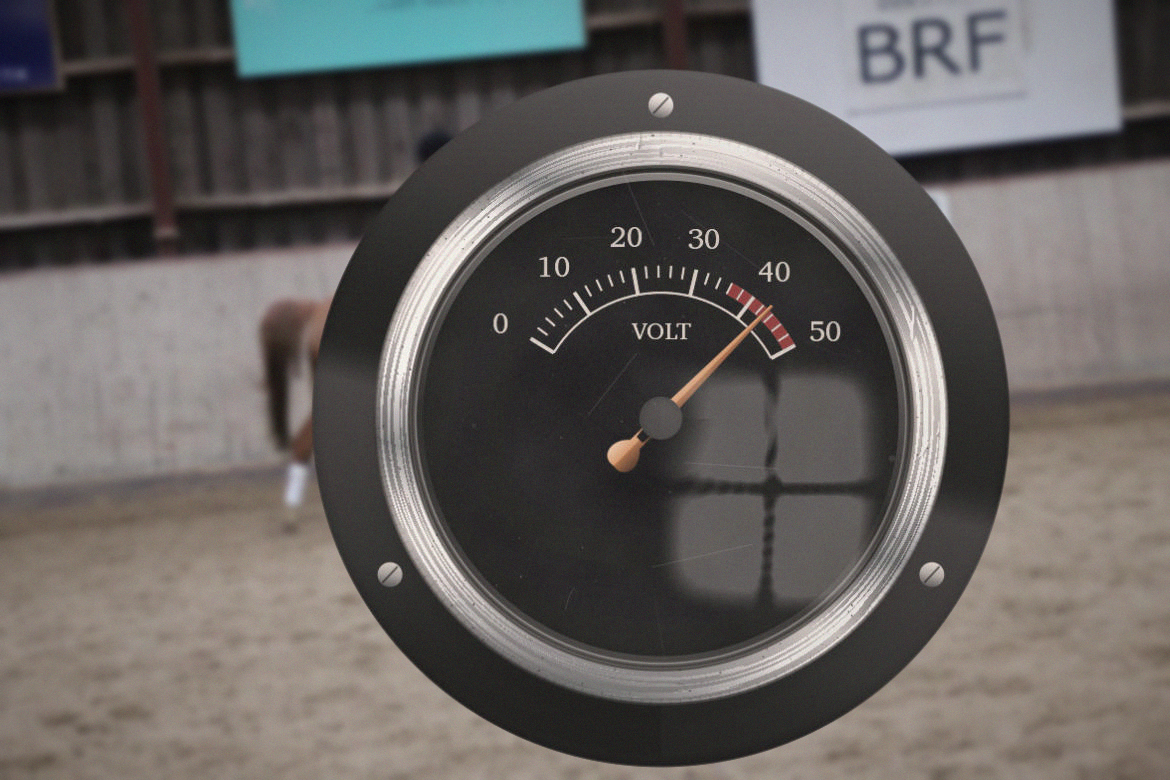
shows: 43 V
